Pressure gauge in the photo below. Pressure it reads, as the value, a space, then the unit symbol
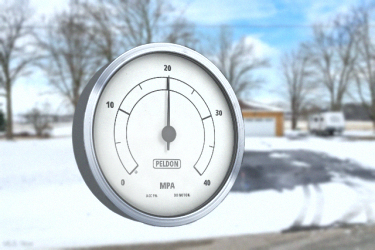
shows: 20 MPa
